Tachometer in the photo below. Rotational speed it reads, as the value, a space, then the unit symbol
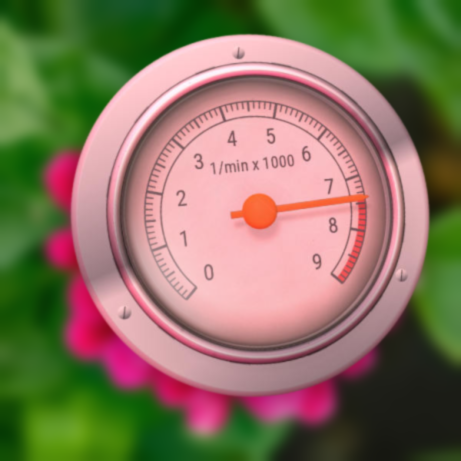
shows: 7400 rpm
